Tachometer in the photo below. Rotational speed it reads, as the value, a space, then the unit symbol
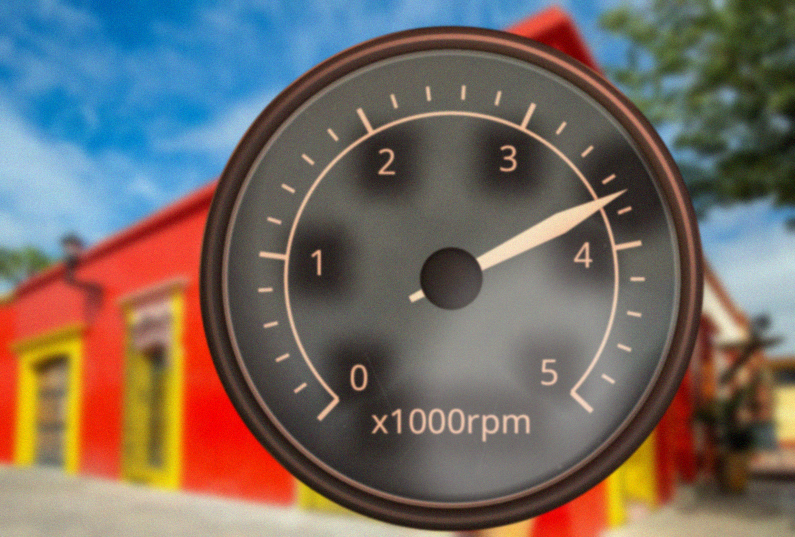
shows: 3700 rpm
